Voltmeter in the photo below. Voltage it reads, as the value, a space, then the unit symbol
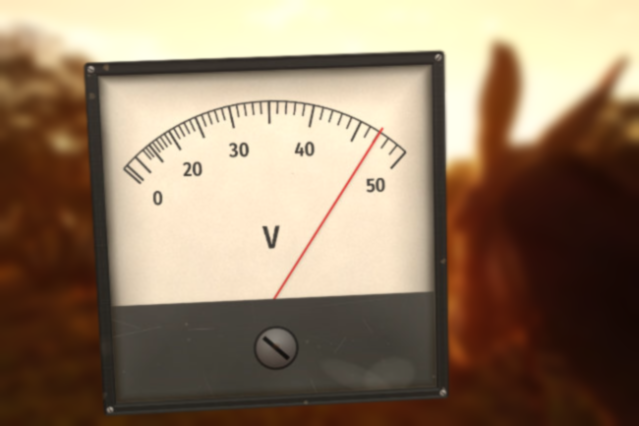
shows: 47 V
